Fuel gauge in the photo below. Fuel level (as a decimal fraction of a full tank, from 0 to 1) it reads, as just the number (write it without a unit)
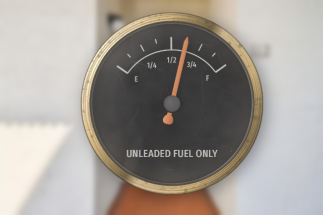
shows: 0.625
